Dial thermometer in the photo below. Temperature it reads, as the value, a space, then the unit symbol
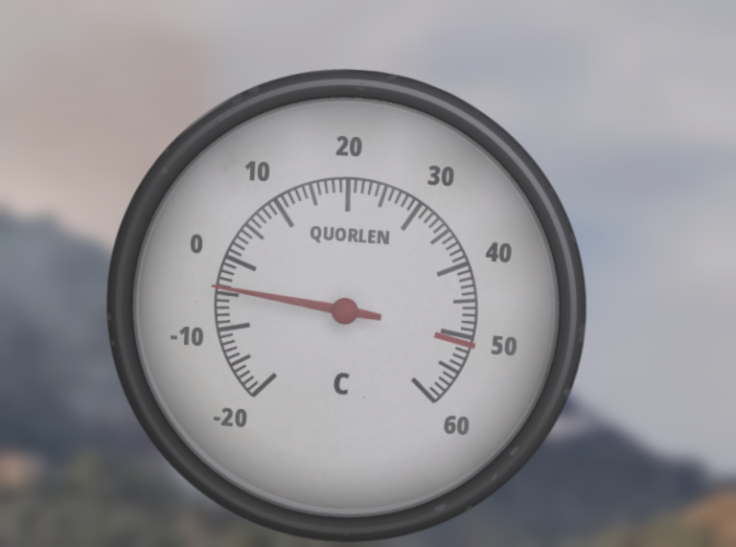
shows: -4 °C
